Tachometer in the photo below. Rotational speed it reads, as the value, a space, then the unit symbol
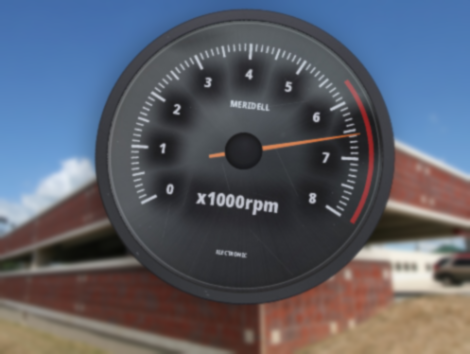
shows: 6600 rpm
